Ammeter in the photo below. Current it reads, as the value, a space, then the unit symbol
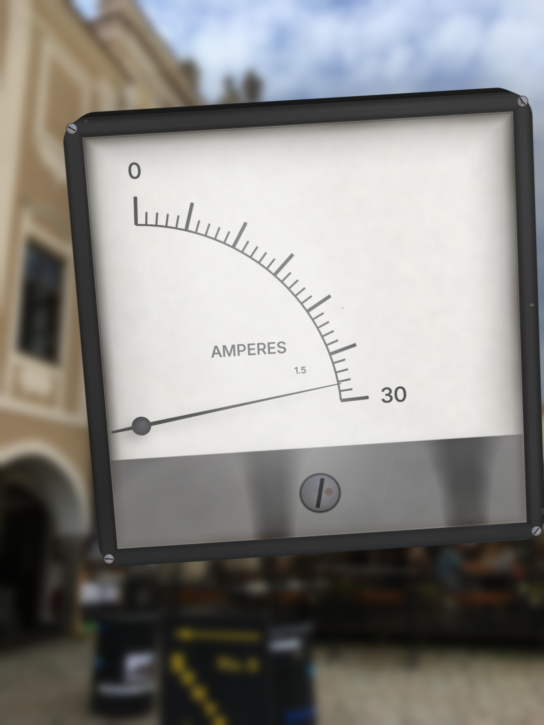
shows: 28 A
